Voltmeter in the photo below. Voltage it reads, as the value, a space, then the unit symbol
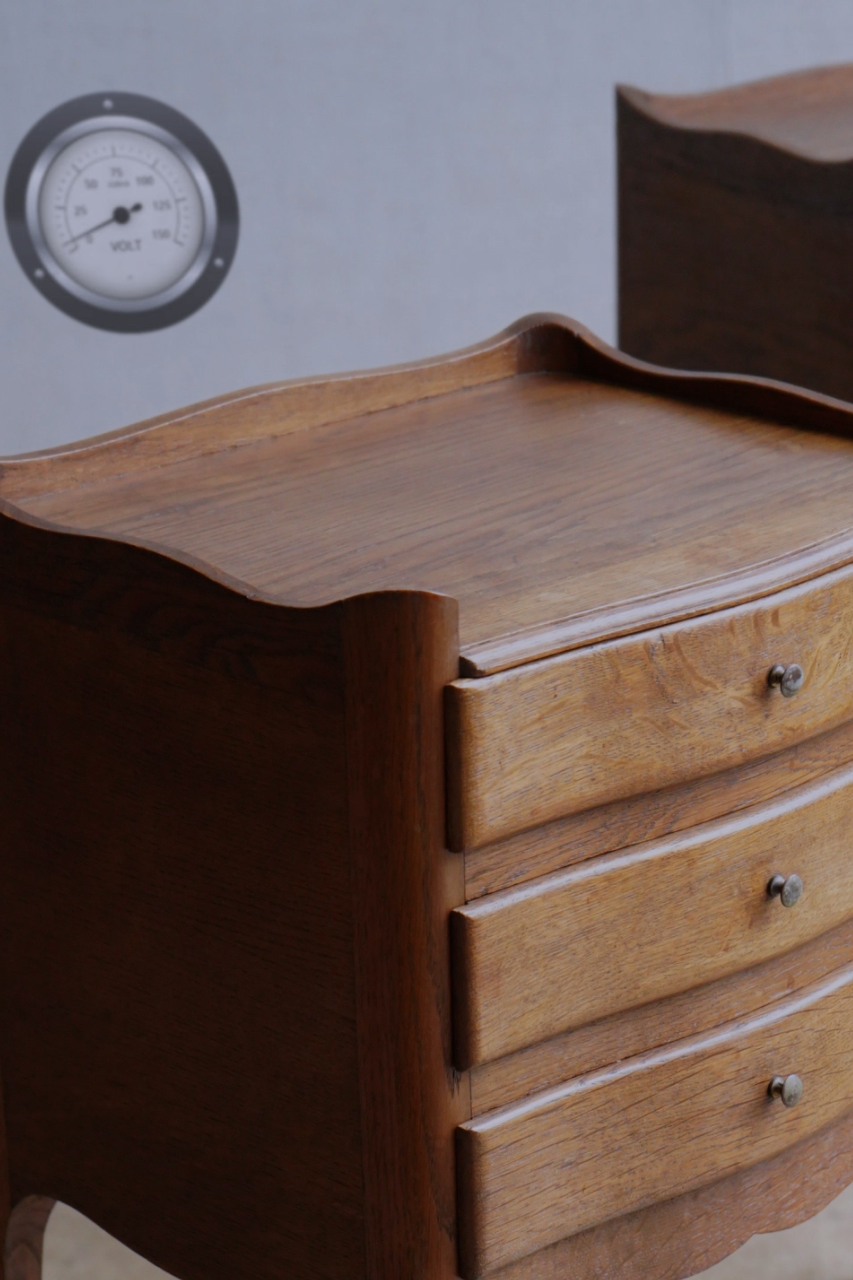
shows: 5 V
